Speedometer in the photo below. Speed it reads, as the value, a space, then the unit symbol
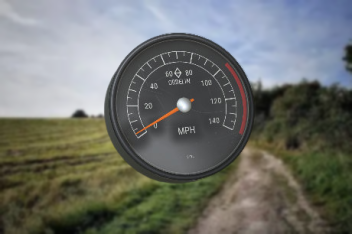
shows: 2.5 mph
